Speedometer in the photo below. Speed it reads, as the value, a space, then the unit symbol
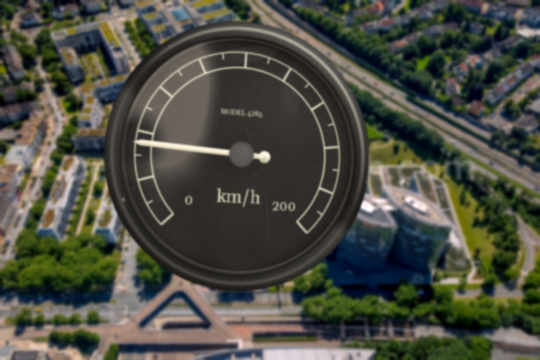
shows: 35 km/h
